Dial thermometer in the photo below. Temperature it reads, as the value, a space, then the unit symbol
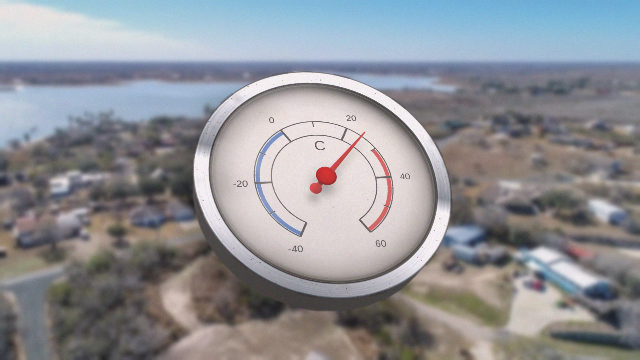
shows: 25 °C
